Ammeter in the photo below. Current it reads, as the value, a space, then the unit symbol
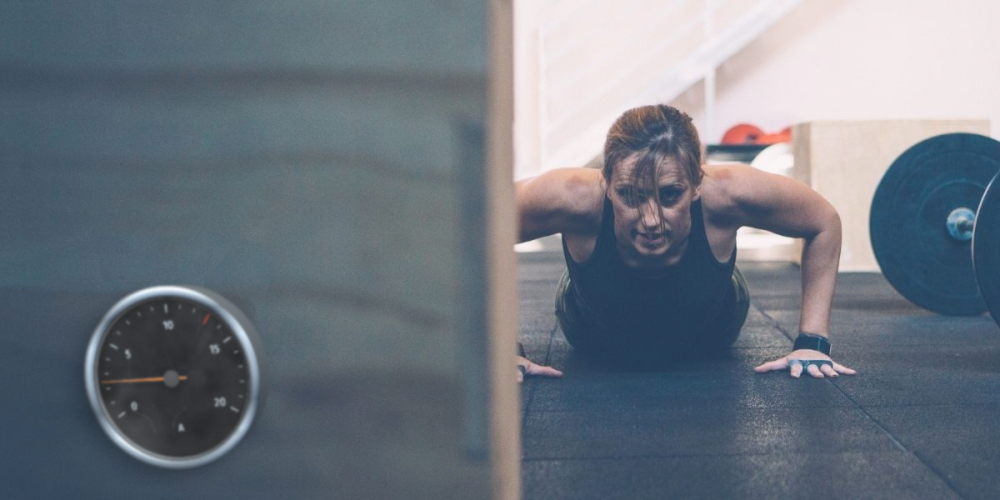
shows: 2.5 A
